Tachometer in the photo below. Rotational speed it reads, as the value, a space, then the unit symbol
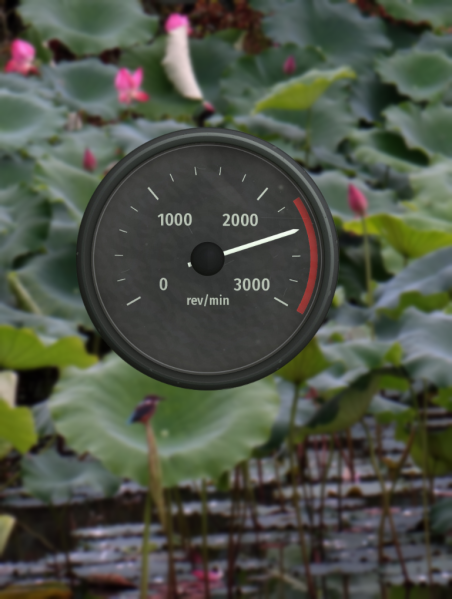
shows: 2400 rpm
